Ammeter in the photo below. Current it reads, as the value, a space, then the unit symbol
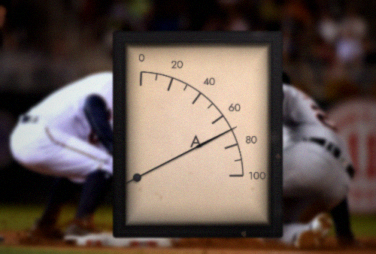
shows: 70 A
